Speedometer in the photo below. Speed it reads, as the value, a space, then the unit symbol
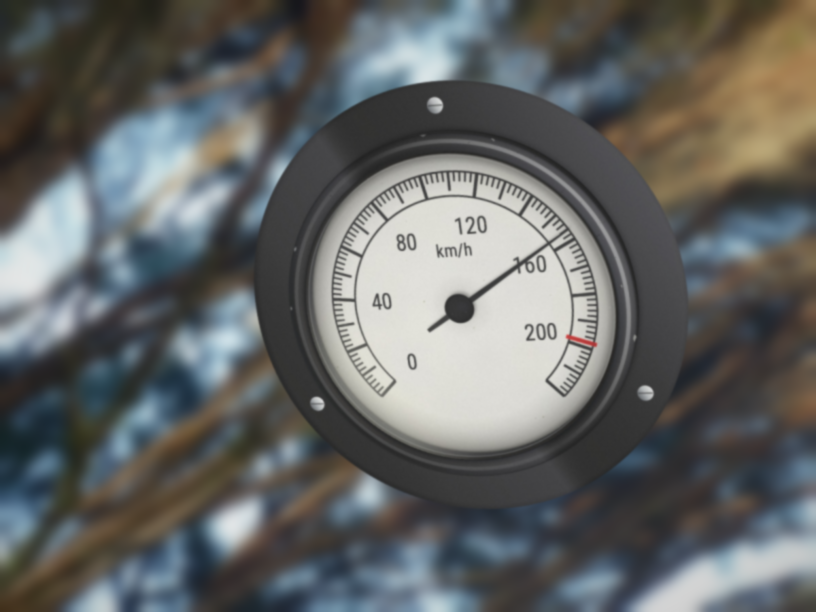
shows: 156 km/h
